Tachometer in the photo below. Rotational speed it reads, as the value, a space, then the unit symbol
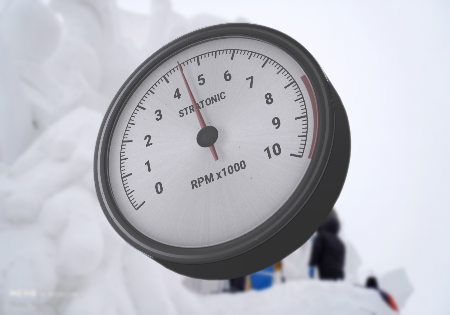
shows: 4500 rpm
